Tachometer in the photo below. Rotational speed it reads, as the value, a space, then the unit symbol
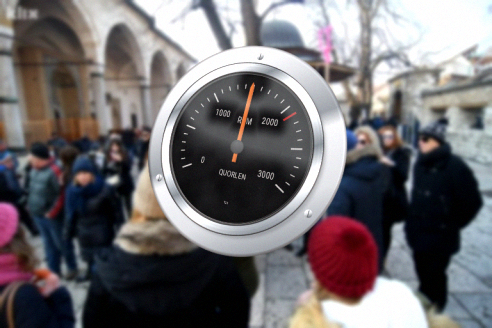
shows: 1500 rpm
